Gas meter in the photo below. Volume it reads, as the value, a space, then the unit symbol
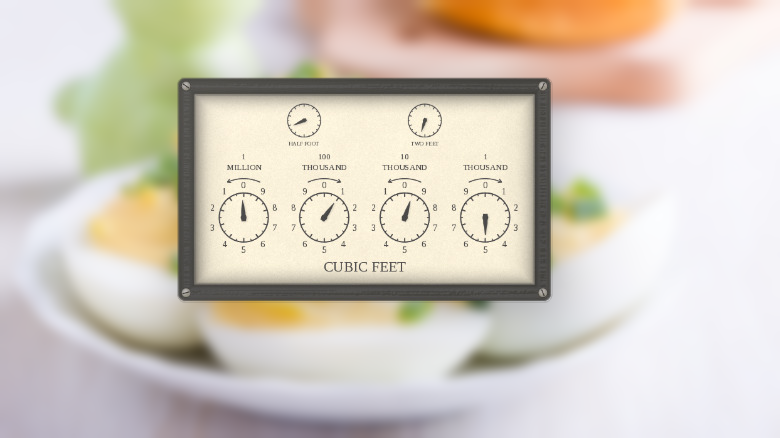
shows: 9500 ft³
